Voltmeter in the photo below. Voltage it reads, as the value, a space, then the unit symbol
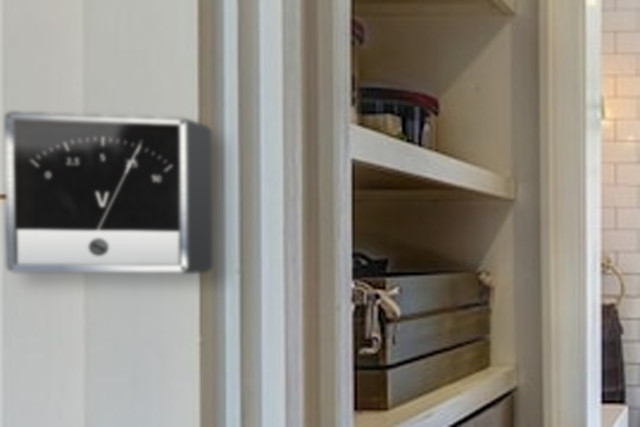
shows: 7.5 V
